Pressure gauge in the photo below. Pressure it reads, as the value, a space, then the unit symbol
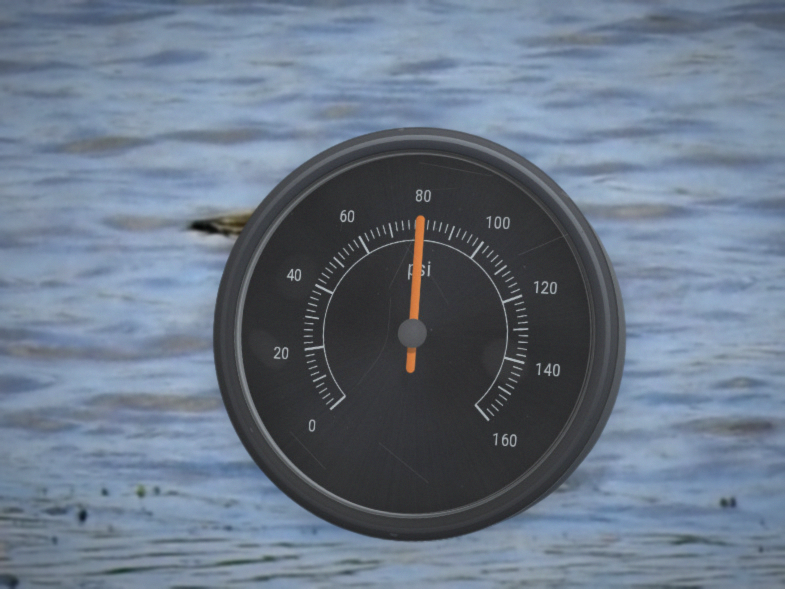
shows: 80 psi
